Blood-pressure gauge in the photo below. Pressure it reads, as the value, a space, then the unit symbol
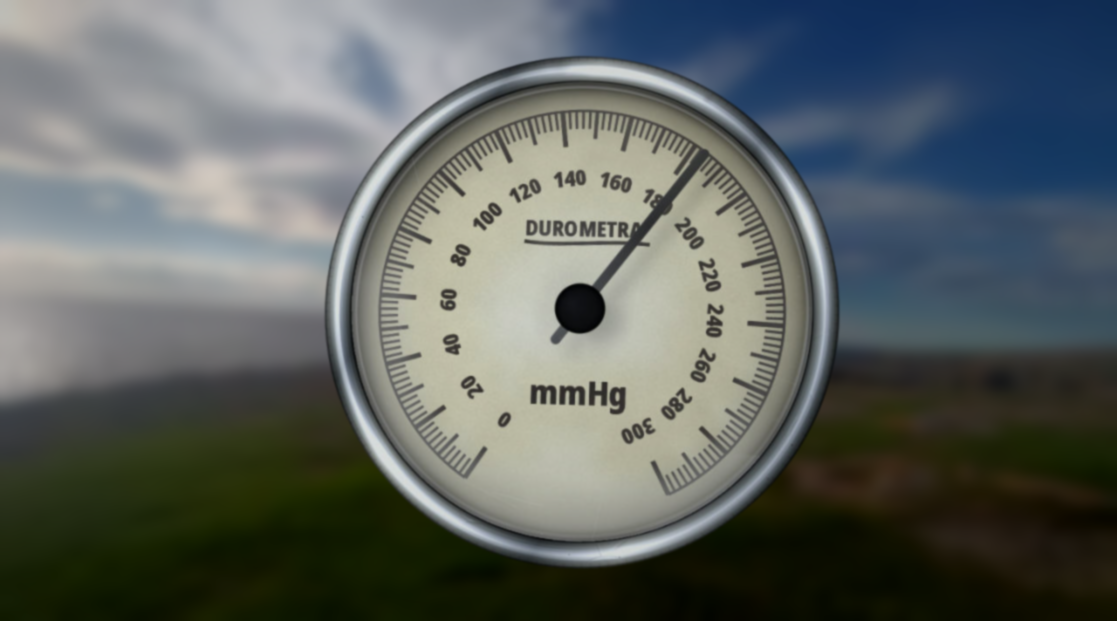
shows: 184 mmHg
